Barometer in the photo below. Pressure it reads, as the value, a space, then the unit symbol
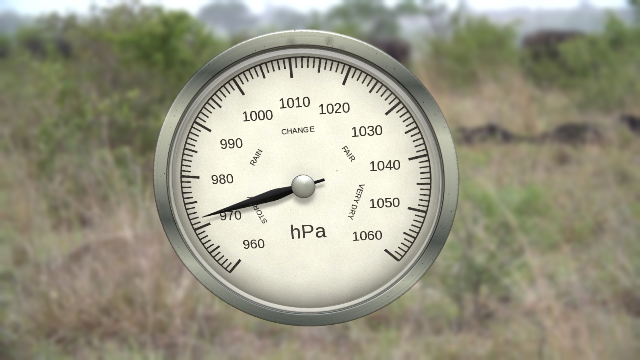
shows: 972 hPa
